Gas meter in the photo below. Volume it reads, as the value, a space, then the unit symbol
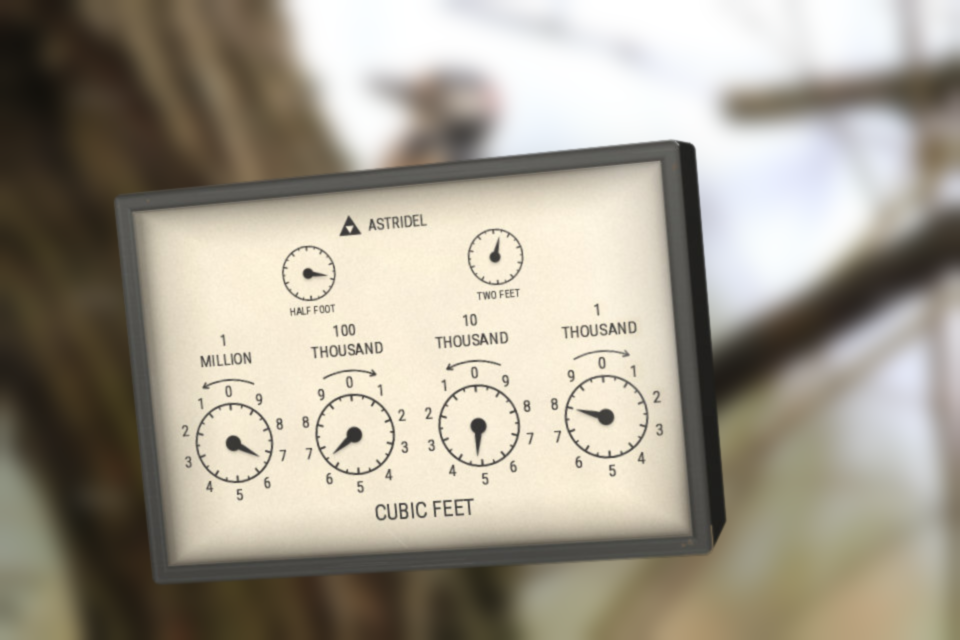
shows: 664800 ft³
